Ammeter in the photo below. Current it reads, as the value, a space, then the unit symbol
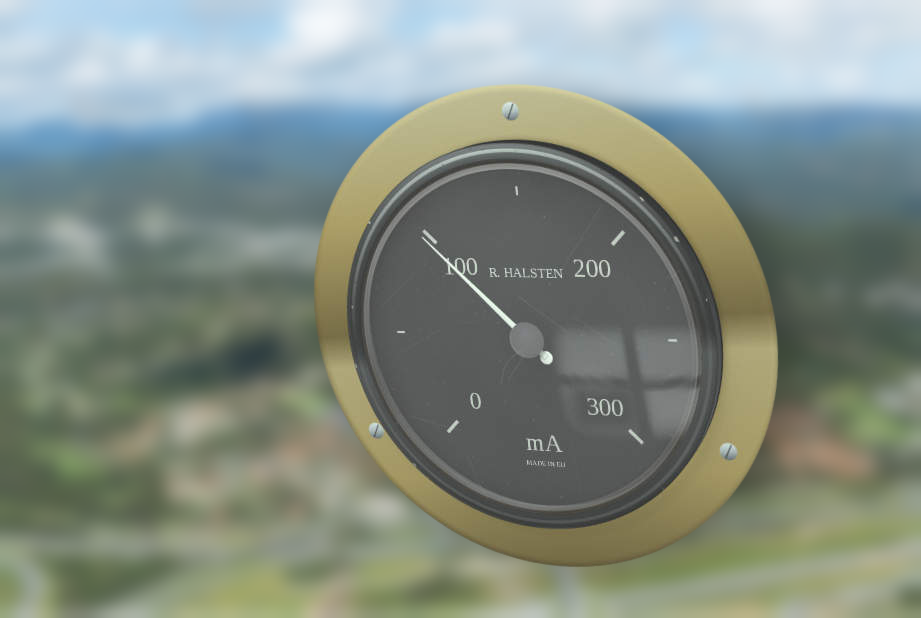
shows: 100 mA
